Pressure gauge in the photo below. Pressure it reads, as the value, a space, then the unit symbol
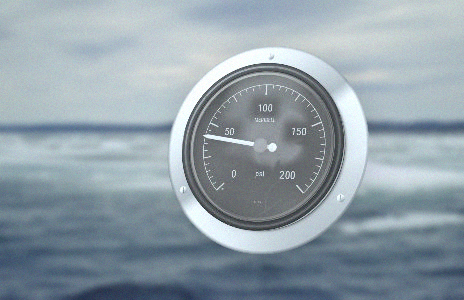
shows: 40 psi
